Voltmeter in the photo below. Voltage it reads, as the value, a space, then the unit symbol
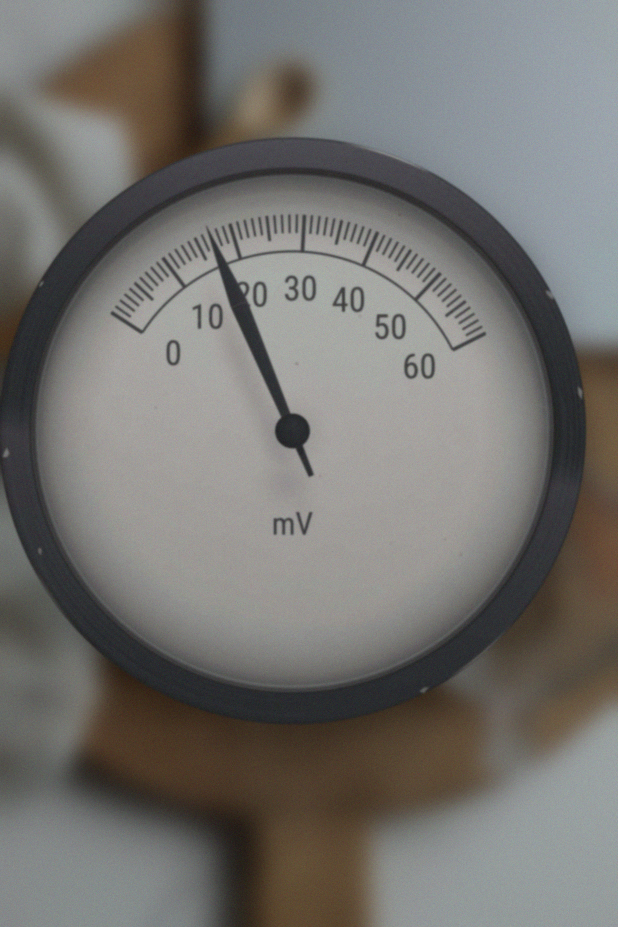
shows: 17 mV
